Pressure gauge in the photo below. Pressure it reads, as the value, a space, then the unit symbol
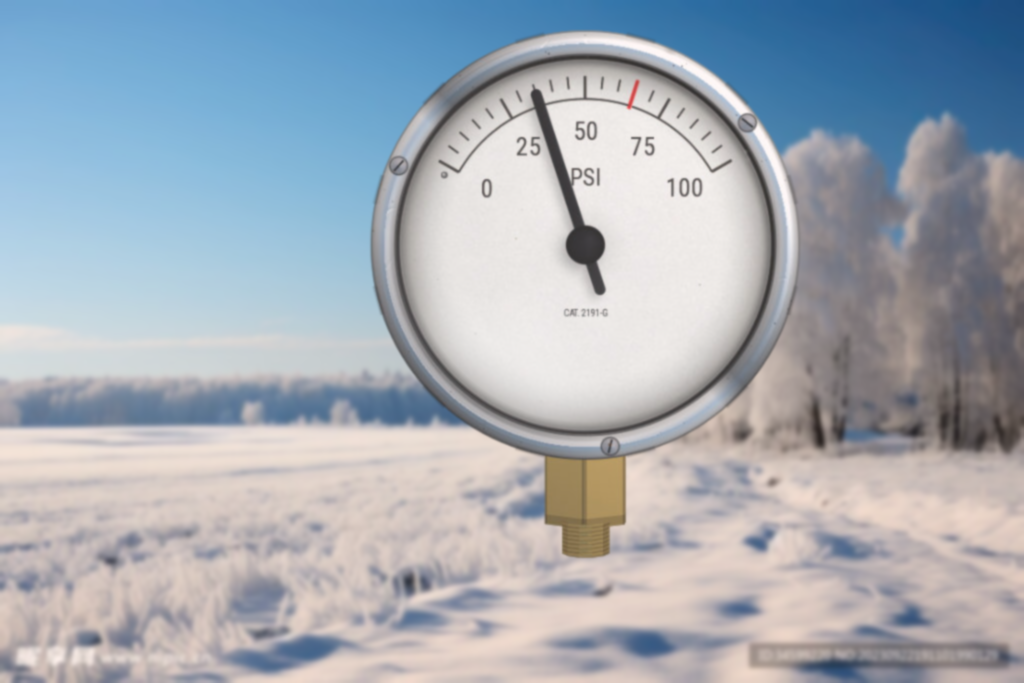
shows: 35 psi
